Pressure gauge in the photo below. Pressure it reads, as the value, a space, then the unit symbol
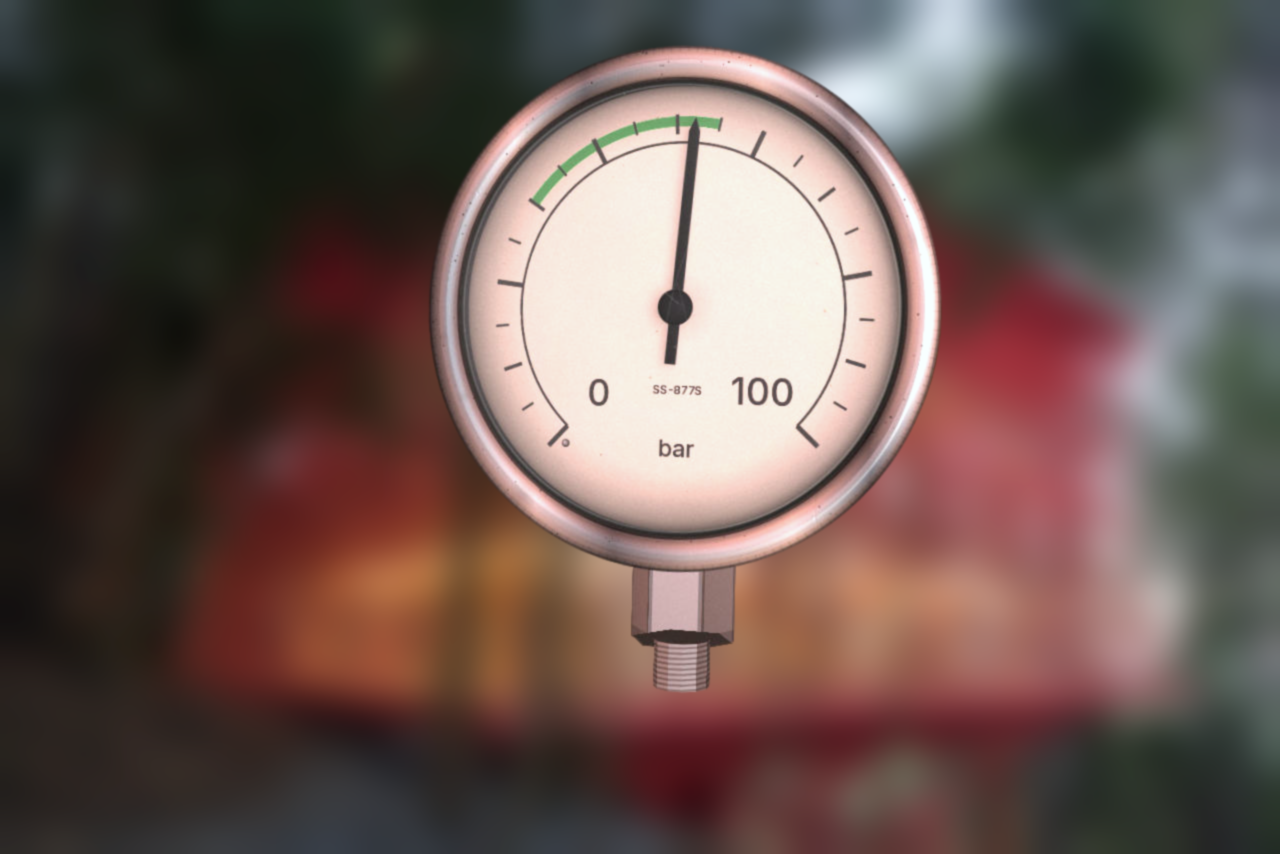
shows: 52.5 bar
